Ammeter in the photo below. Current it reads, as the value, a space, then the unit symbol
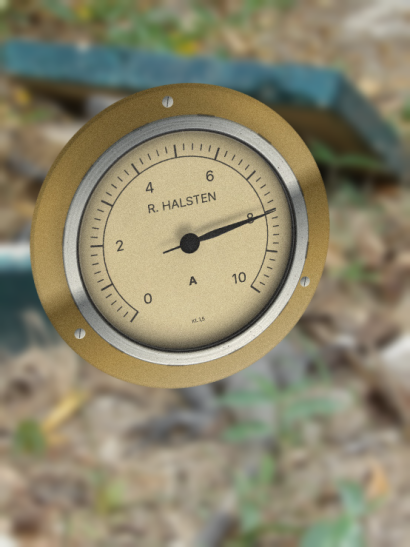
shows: 8 A
